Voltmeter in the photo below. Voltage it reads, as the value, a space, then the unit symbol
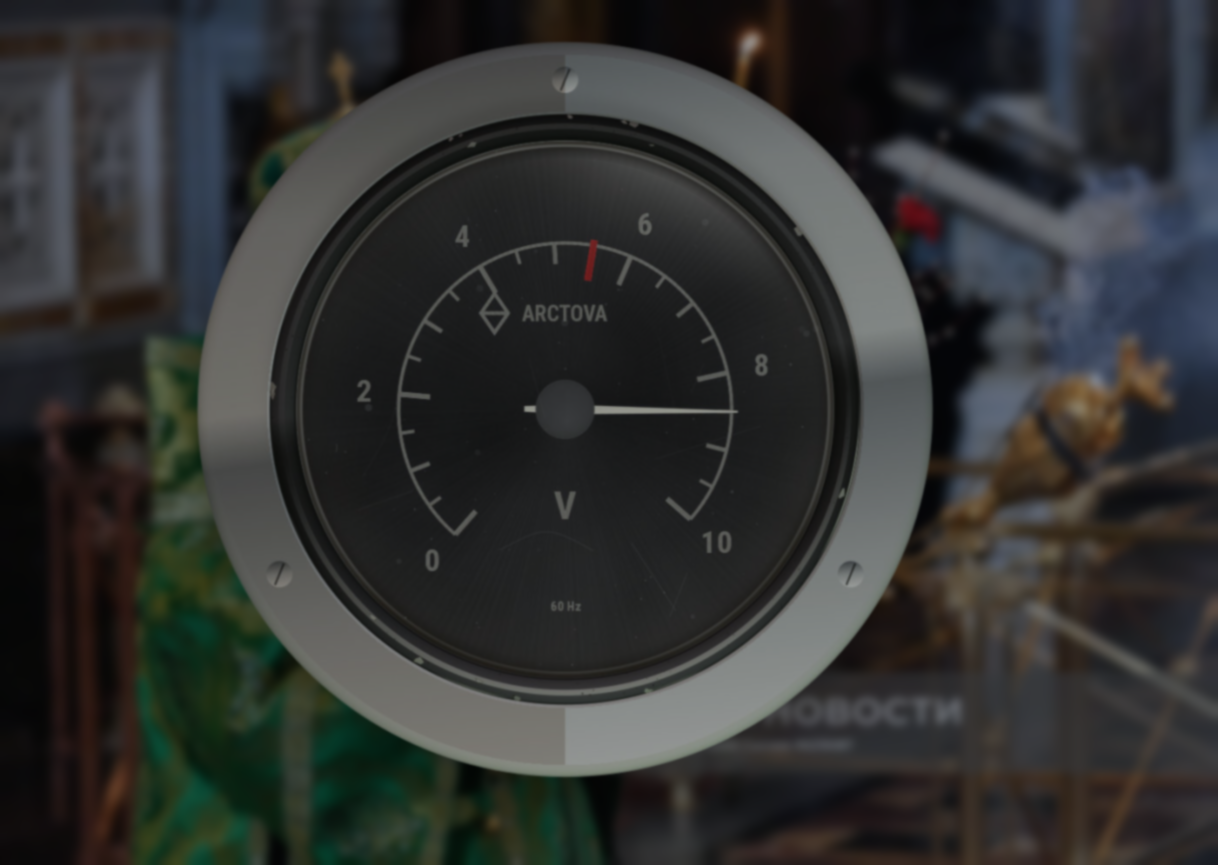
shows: 8.5 V
